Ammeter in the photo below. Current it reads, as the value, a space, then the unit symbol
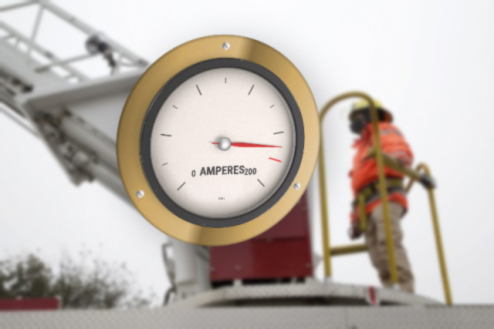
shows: 170 A
